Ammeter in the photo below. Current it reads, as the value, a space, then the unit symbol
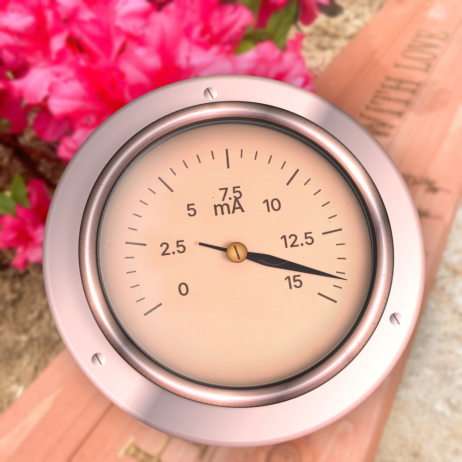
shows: 14.25 mA
